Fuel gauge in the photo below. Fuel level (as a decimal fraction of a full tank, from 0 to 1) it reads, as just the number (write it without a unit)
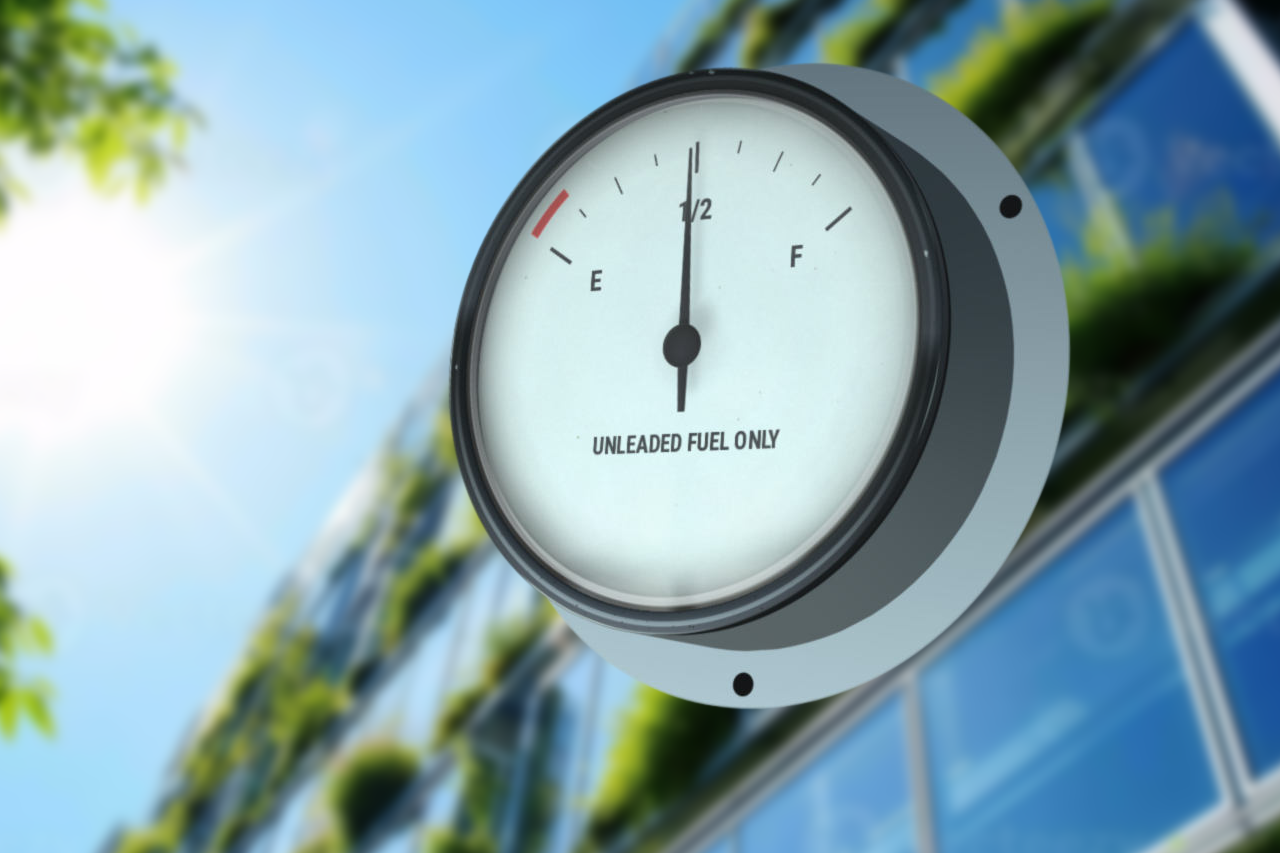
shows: 0.5
